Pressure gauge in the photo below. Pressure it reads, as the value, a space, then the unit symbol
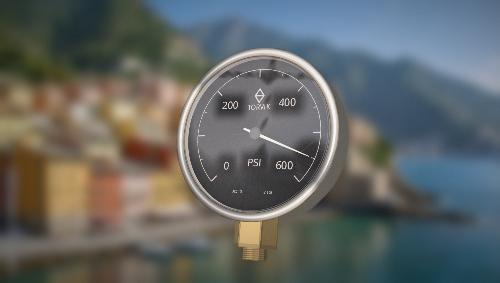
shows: 550 psi
